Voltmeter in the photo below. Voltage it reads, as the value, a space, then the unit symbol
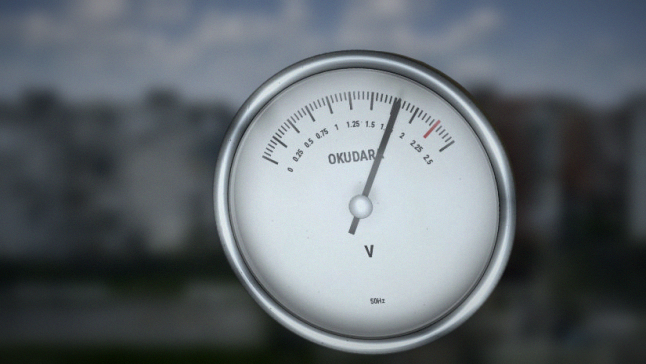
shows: 1.8 V
